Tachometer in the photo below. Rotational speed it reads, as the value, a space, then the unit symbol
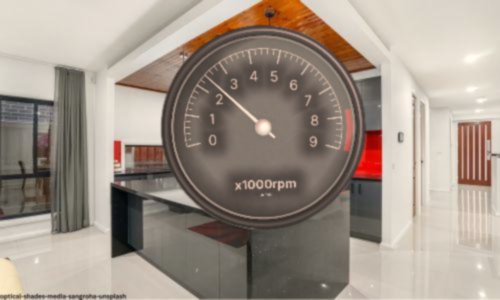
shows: 2400 rpm
